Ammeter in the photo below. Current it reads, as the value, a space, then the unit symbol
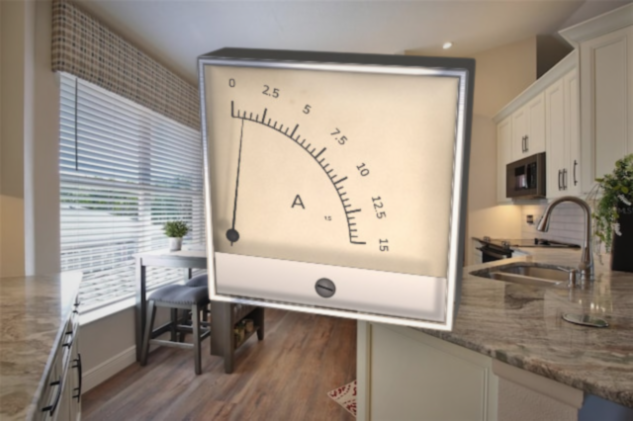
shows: 1 A
